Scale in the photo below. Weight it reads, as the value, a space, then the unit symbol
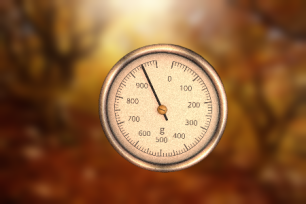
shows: 950 g
